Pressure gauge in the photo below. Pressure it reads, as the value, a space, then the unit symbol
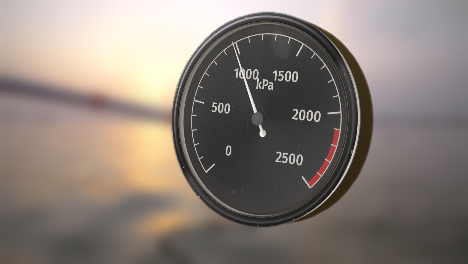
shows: 1000 kPa
